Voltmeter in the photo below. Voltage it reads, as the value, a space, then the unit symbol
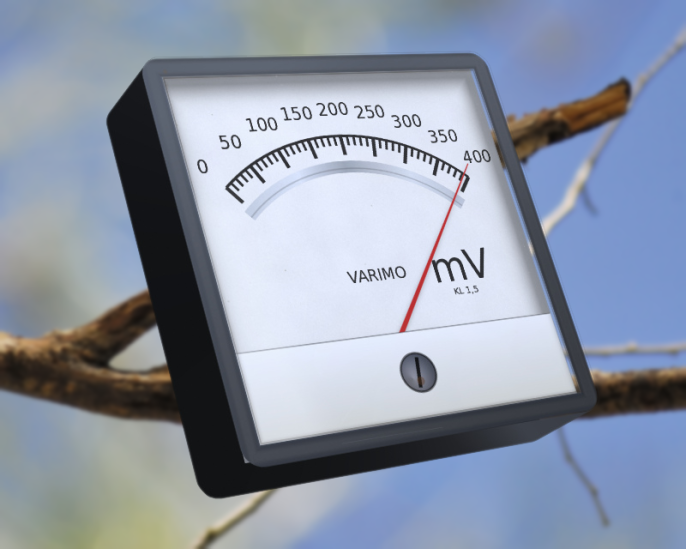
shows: 390 mV
